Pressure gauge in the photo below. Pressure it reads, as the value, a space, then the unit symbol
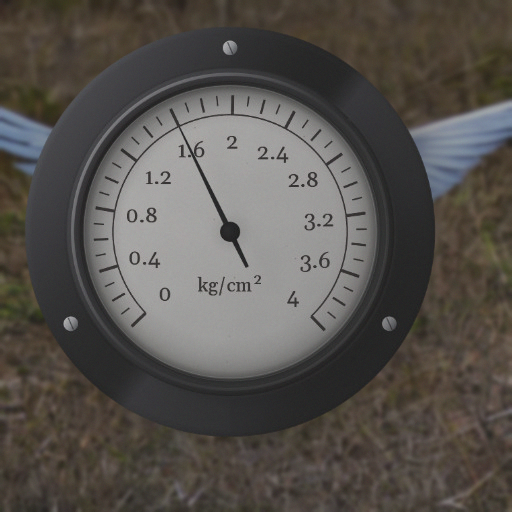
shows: 1.6 kg/cm²
